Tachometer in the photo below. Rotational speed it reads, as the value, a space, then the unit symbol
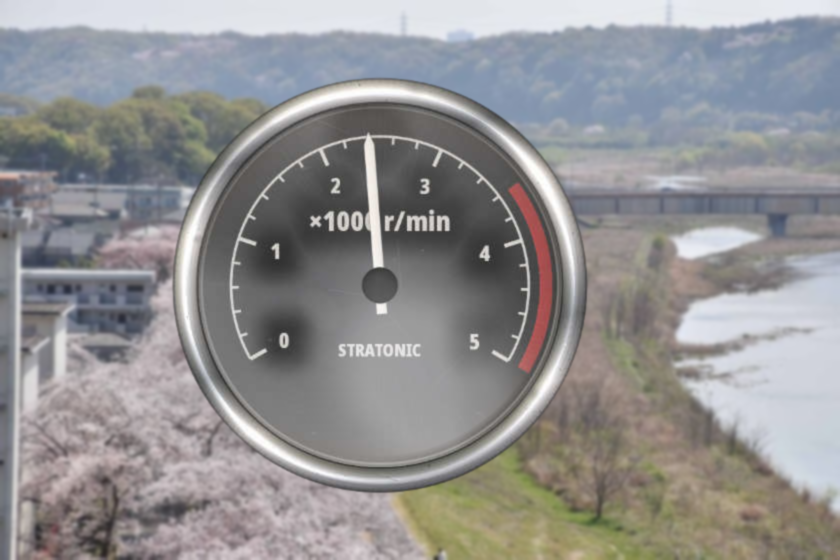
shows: 2400 rpm
